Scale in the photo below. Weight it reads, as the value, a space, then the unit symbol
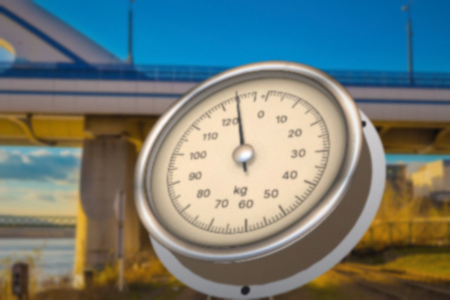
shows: 125 kg
